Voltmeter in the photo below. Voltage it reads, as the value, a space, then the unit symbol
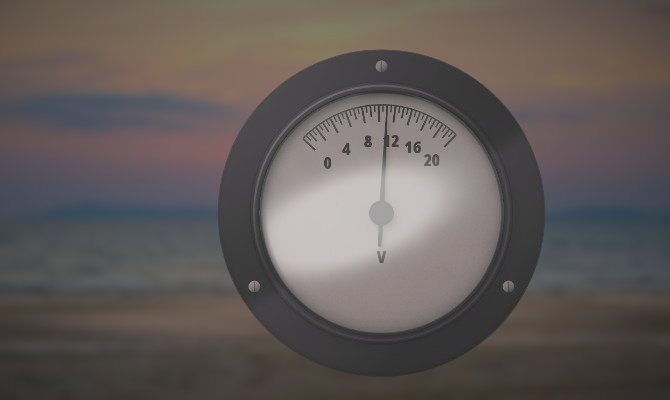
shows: 11 V
